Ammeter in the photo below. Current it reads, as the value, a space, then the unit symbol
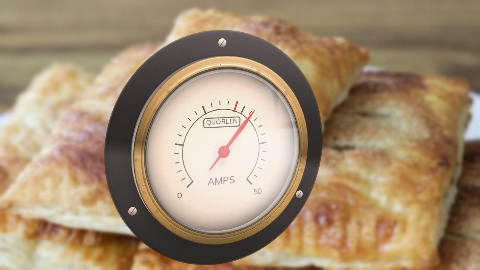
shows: 32 A
